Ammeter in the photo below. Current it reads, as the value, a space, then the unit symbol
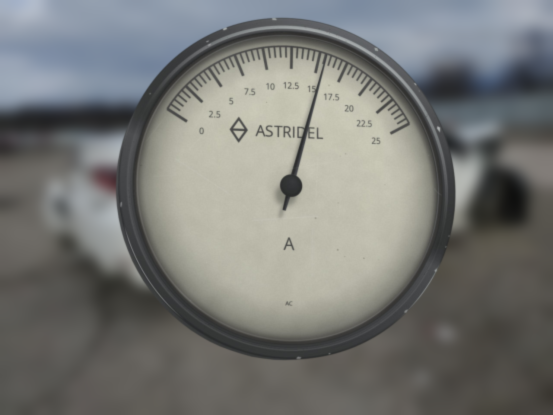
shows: 15.5 A
